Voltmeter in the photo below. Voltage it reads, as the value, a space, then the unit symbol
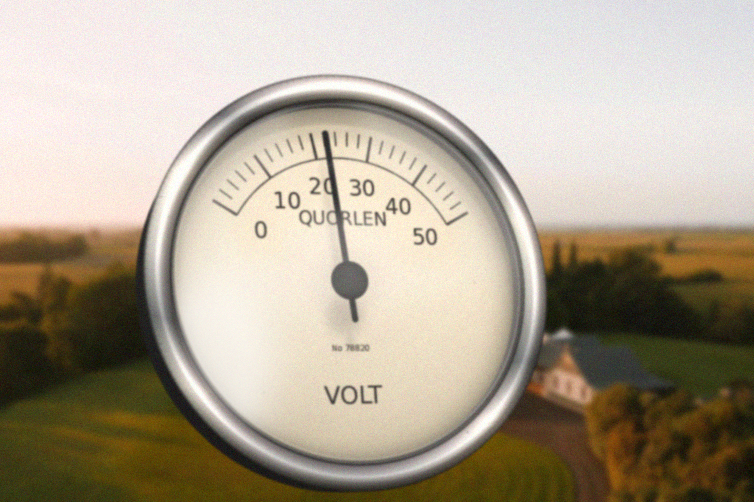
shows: 22 V
